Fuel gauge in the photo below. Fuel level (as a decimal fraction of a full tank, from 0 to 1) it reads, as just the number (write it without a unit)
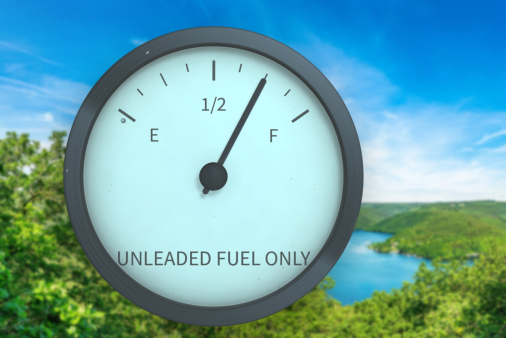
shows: 0.75
